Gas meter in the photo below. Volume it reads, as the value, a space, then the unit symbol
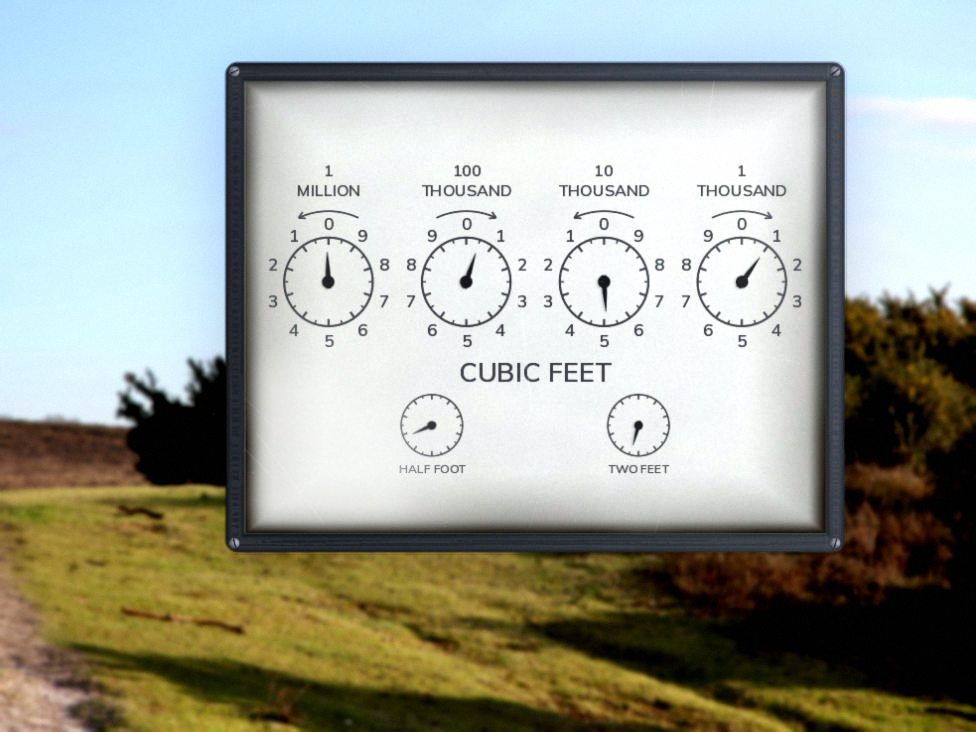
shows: 5100 ft³
